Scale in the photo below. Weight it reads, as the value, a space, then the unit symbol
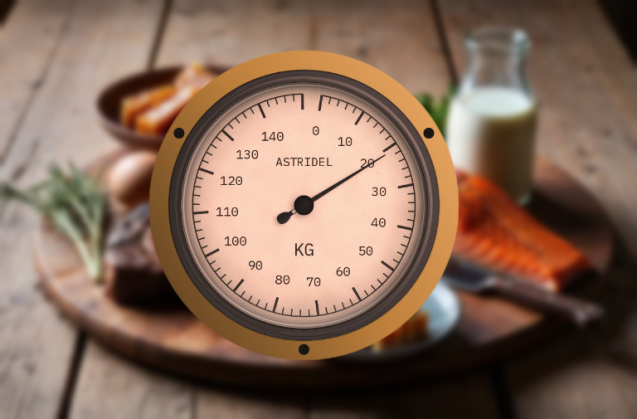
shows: 21 kg
